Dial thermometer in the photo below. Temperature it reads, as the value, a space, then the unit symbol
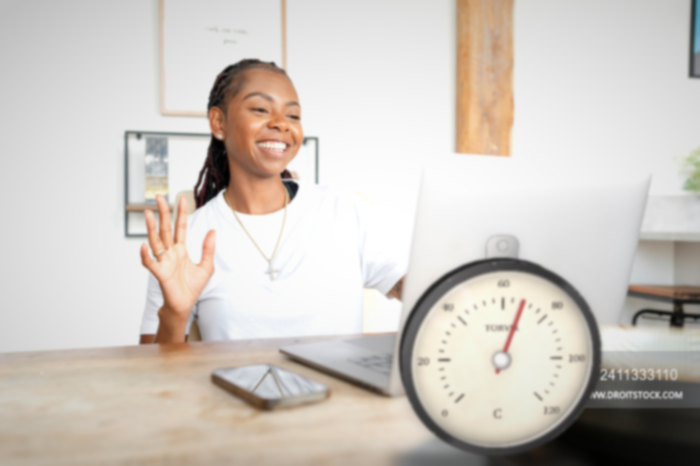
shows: 68 °C
